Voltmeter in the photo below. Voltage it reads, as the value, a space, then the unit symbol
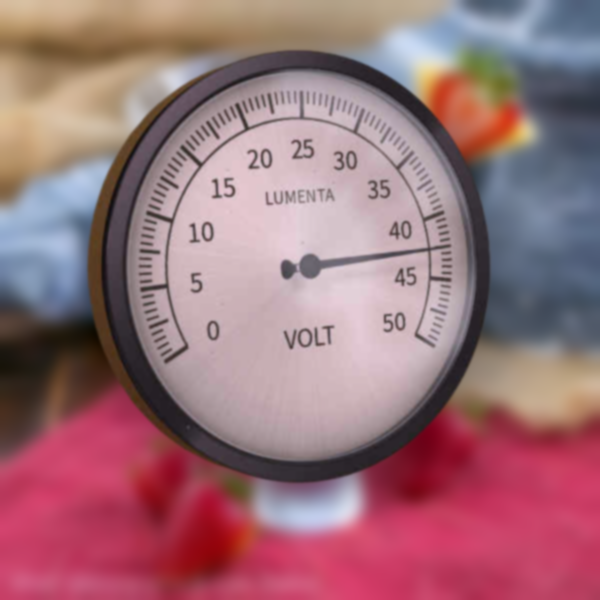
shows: 42.5 V
